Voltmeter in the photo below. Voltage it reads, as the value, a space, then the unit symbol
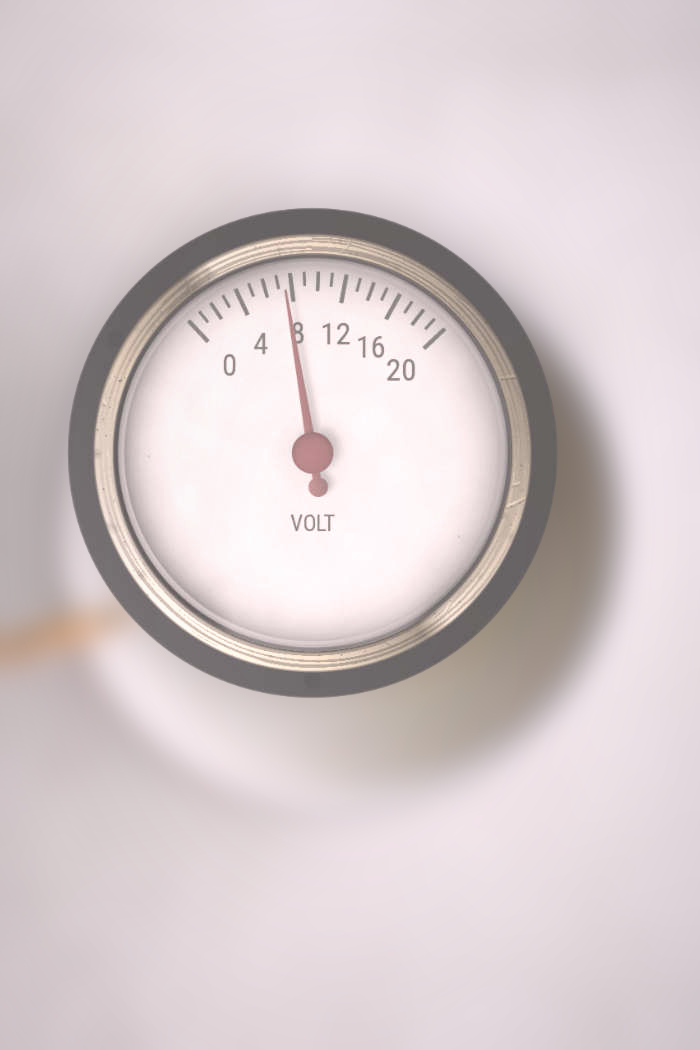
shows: 7.5 V
